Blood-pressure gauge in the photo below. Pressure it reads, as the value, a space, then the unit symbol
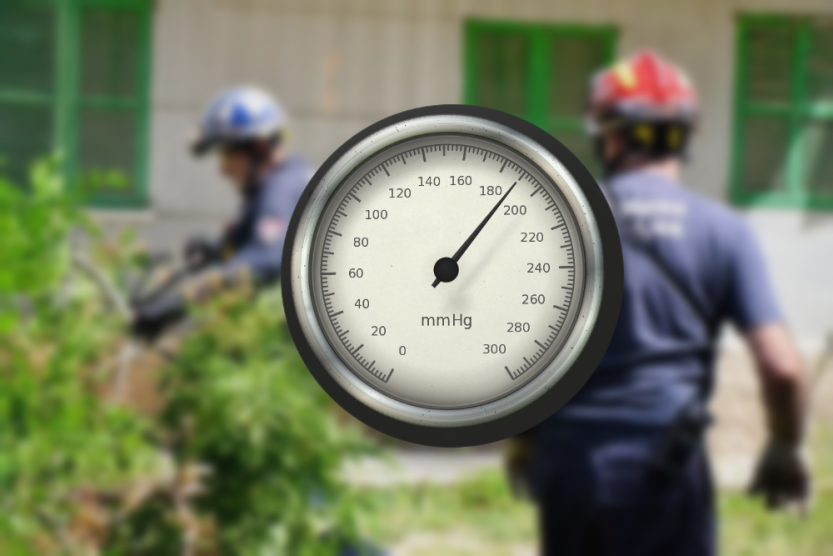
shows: 190 mmHg
